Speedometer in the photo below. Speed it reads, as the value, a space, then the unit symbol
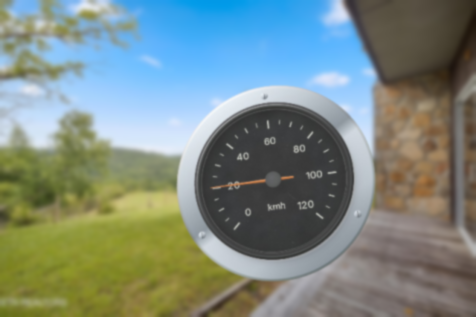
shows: 20 km/h
